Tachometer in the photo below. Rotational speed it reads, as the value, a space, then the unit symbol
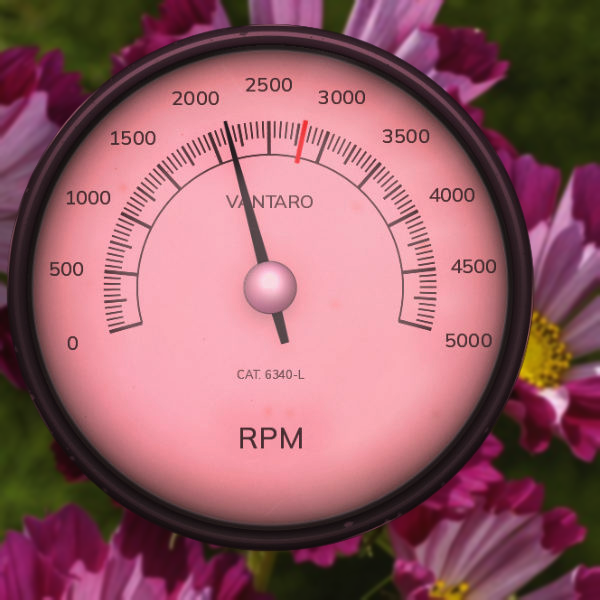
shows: 2150 rpm
